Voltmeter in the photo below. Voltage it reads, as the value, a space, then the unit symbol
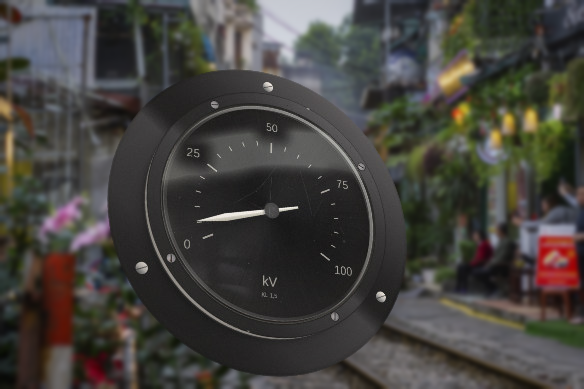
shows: 5 kV
